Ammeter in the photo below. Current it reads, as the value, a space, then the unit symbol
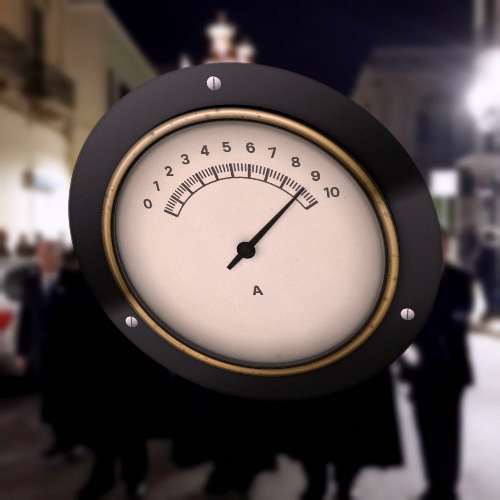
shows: 9 A
